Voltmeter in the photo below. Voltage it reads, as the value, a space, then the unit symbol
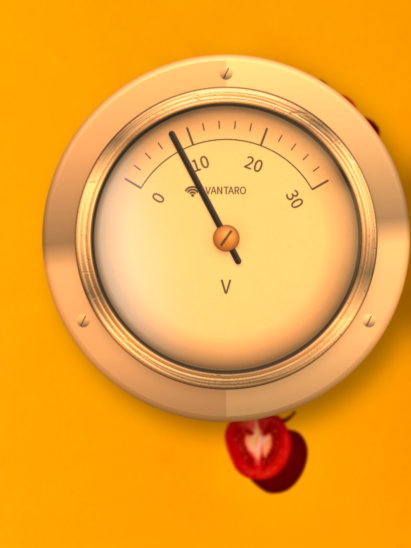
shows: 8 V
